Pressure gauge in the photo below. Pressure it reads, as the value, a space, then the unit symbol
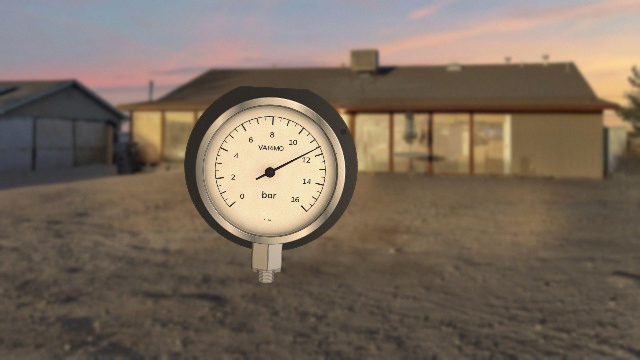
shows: 11.5 bar
